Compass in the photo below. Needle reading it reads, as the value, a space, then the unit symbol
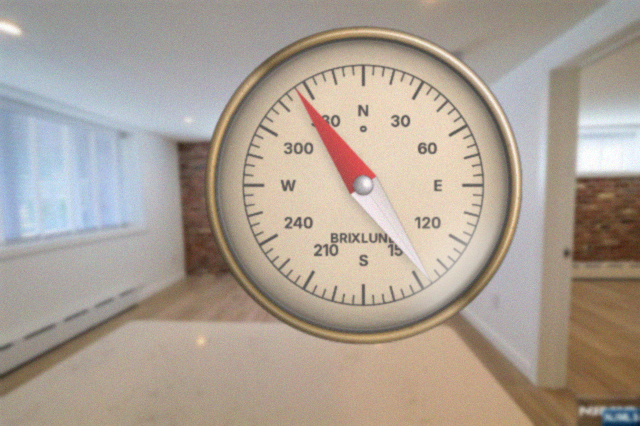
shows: 325 °
